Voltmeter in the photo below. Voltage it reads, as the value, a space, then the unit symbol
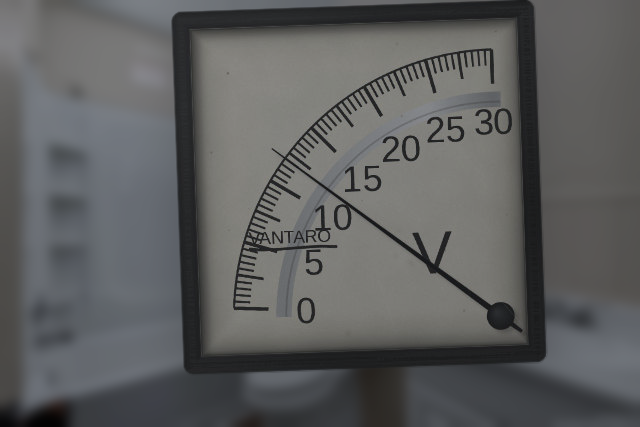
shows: 12 V
